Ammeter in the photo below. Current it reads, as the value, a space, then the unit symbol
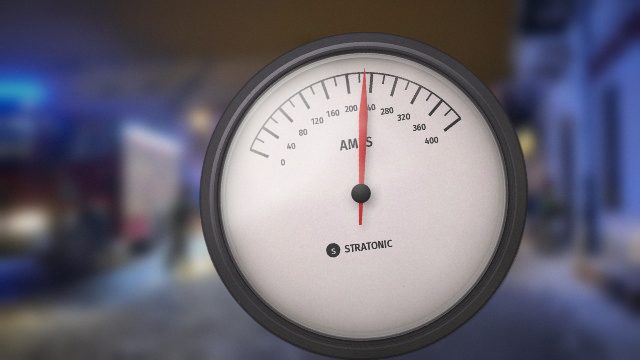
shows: 230 A
